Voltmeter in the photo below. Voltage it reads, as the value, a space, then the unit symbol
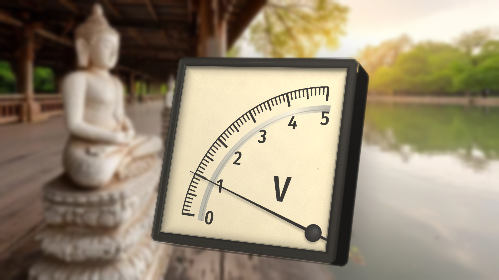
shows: 1 V
